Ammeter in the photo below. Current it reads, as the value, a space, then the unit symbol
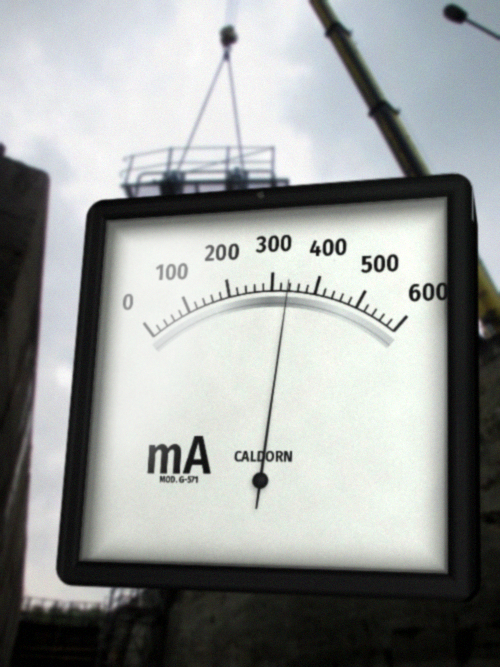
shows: 340 mA
